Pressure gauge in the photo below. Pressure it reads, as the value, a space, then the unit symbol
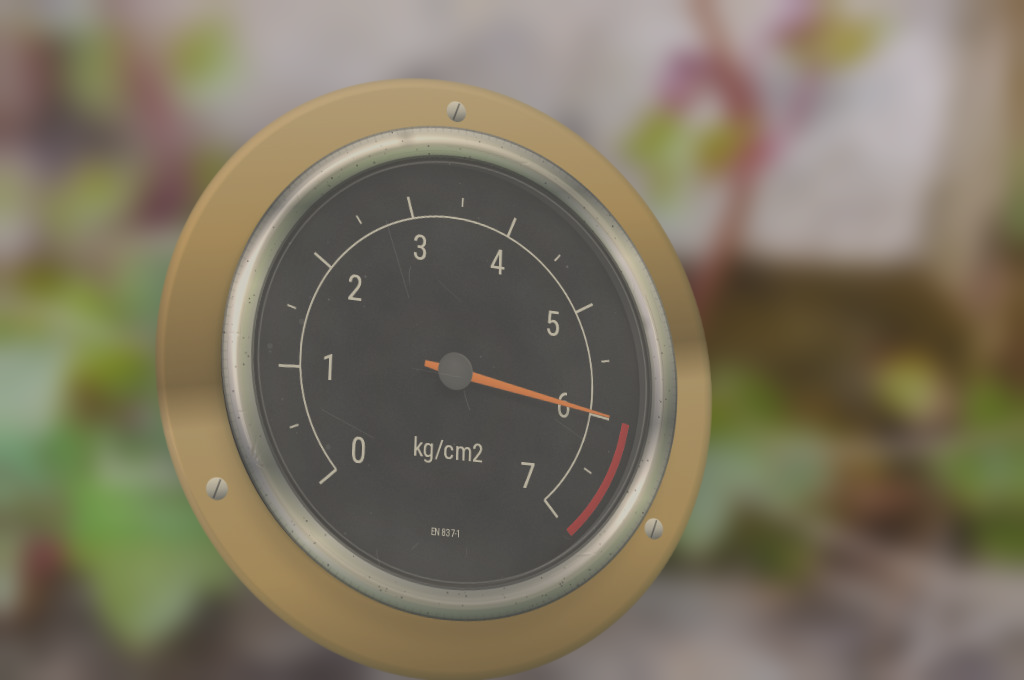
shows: 6 kg/cm²
